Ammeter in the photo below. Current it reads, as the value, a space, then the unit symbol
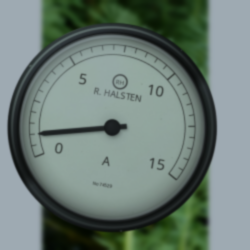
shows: 1 A
